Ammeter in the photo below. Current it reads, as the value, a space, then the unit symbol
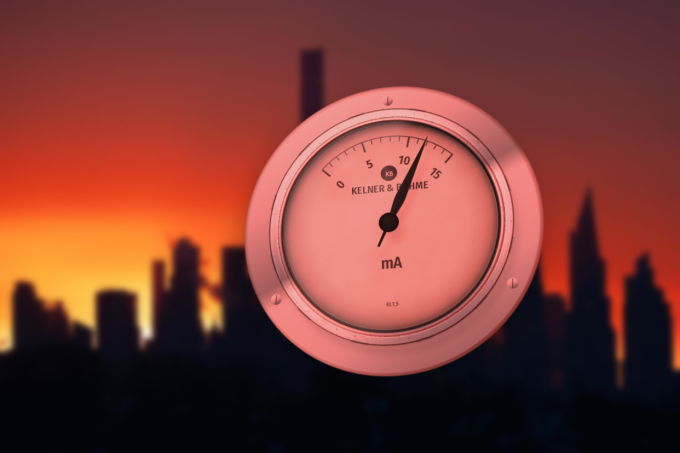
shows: 12 mA
